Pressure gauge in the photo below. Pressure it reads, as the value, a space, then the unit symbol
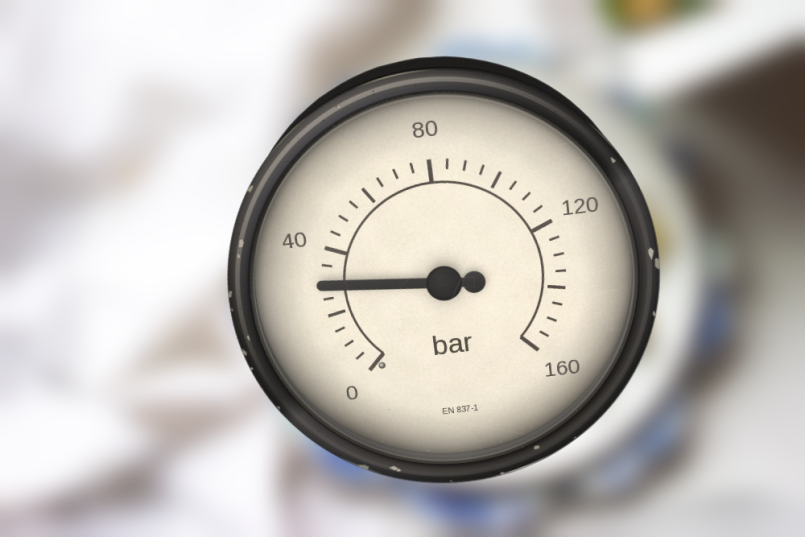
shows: 30 bar
